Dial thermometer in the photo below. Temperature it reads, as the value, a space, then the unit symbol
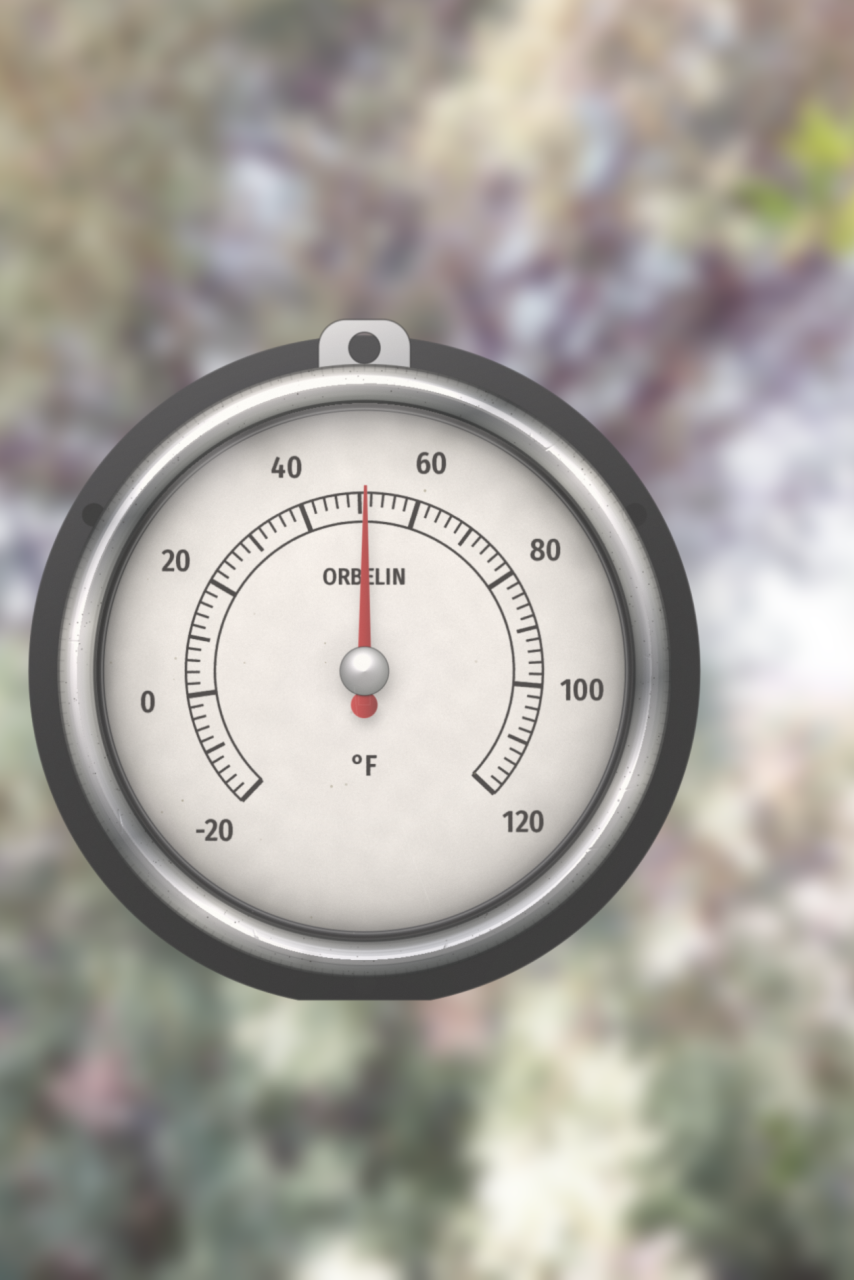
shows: 51 °F
